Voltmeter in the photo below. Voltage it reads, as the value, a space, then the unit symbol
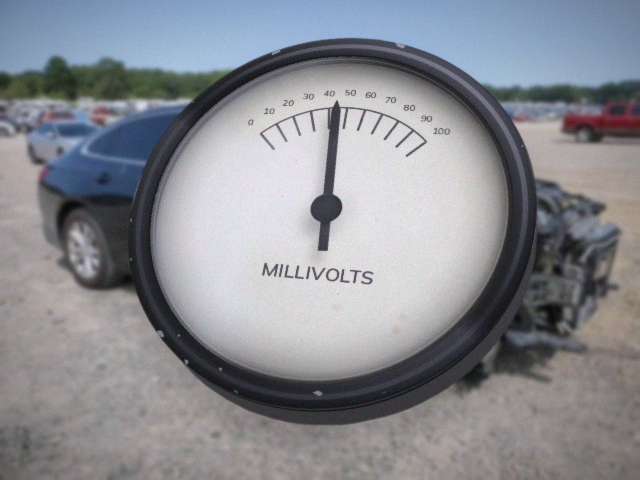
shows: 45 mV
